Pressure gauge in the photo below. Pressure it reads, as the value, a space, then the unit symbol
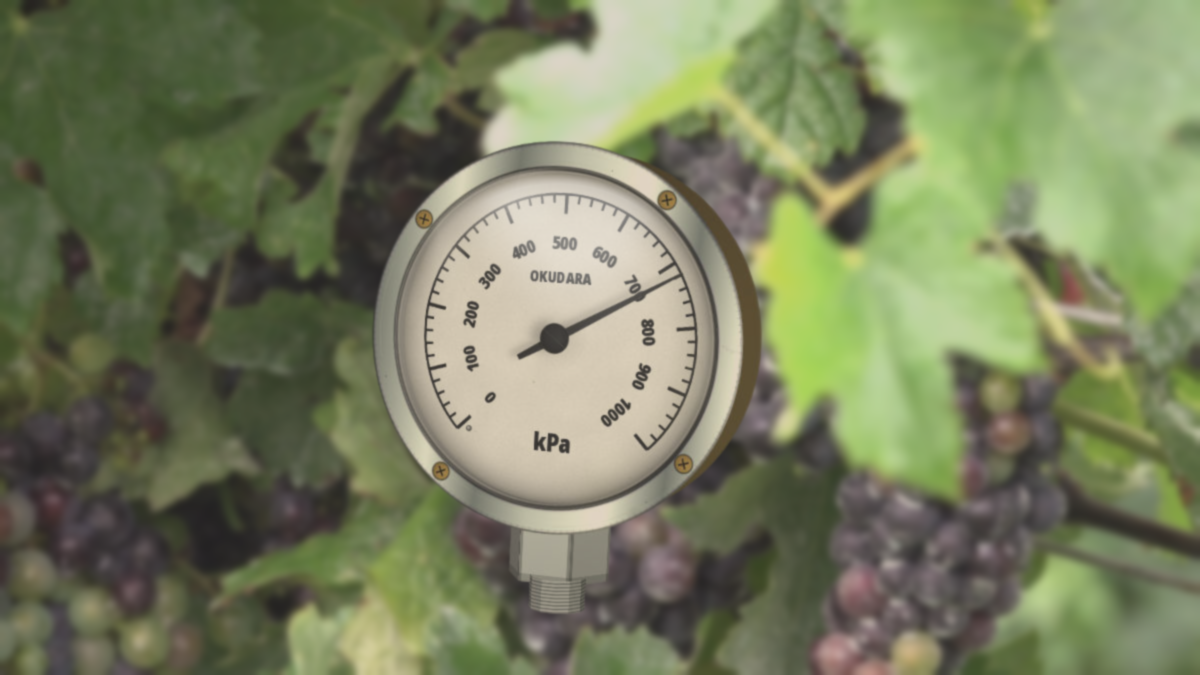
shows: 720 kPa
